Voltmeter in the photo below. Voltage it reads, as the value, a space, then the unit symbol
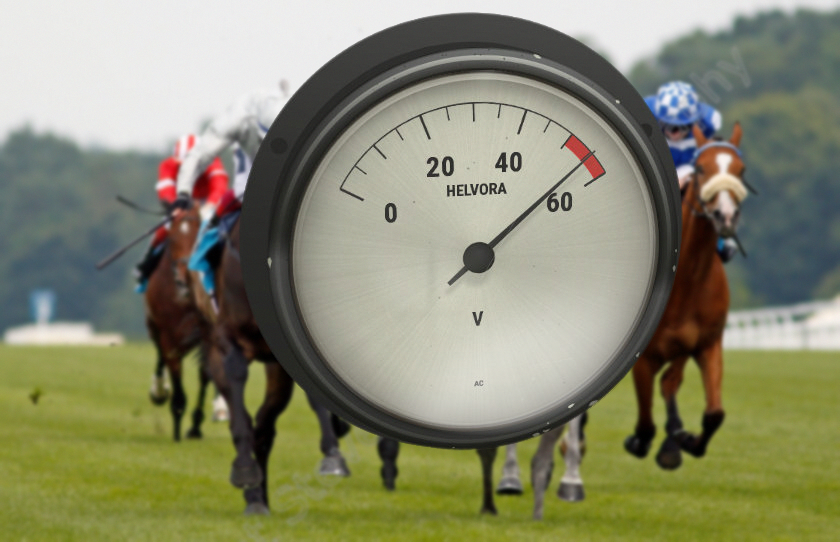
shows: 55 V
